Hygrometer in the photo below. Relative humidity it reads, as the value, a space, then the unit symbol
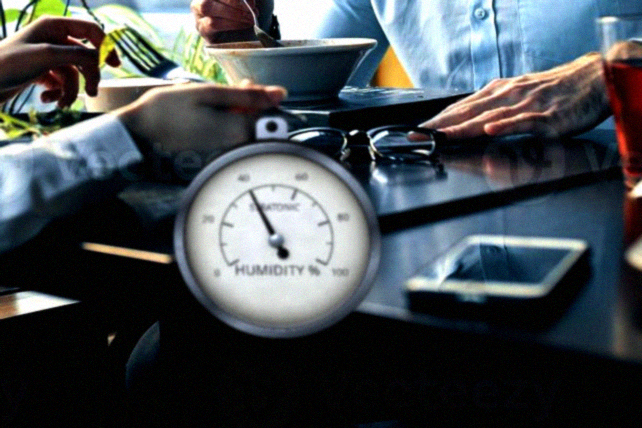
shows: 40 %
